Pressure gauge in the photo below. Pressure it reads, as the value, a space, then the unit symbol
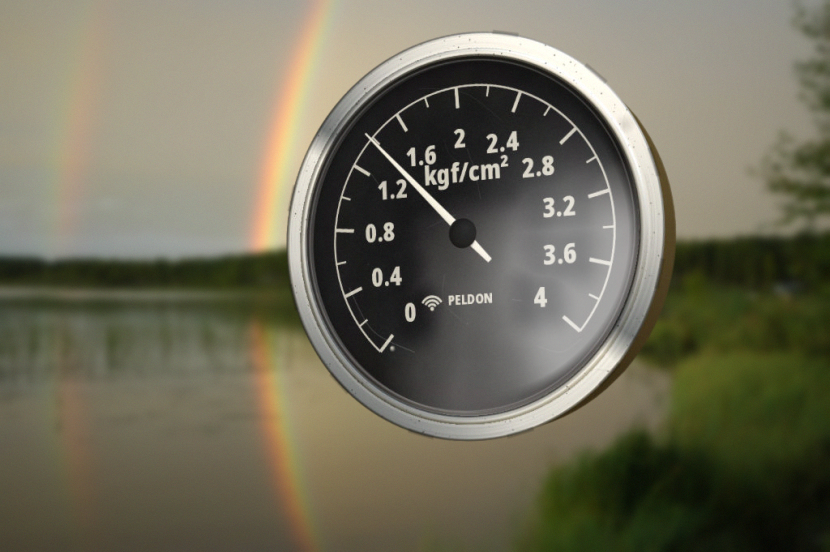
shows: 1.4 kg/cm²
